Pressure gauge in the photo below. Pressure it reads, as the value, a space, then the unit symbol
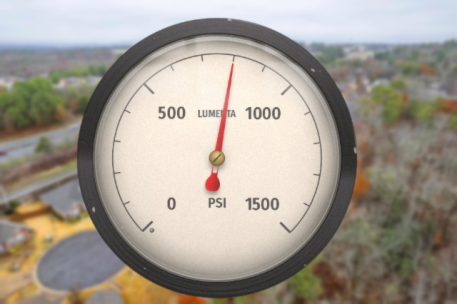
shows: 800 psi
